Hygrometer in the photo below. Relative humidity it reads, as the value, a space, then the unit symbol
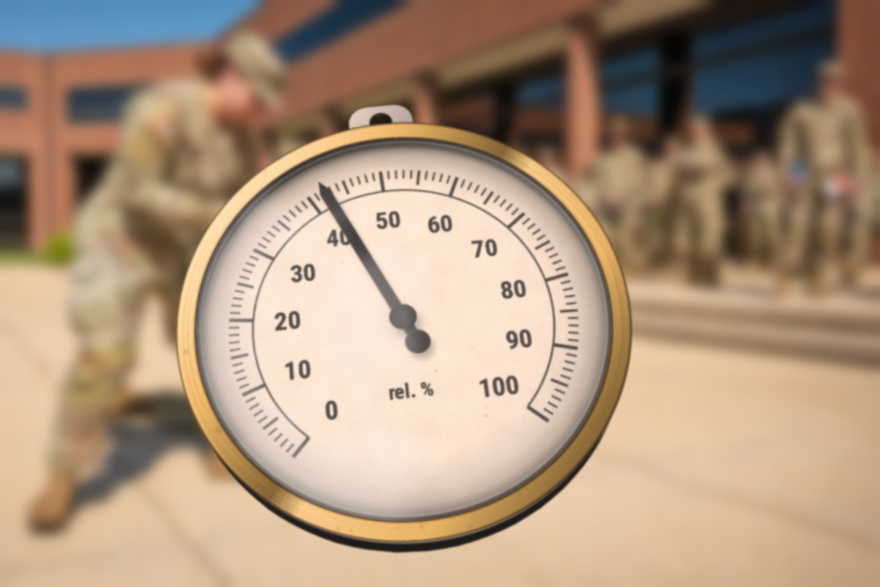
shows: 42 %
